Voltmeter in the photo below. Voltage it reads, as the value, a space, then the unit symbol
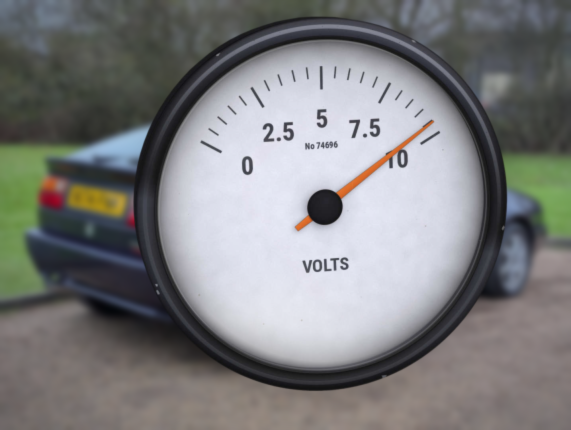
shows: 9.5 V
